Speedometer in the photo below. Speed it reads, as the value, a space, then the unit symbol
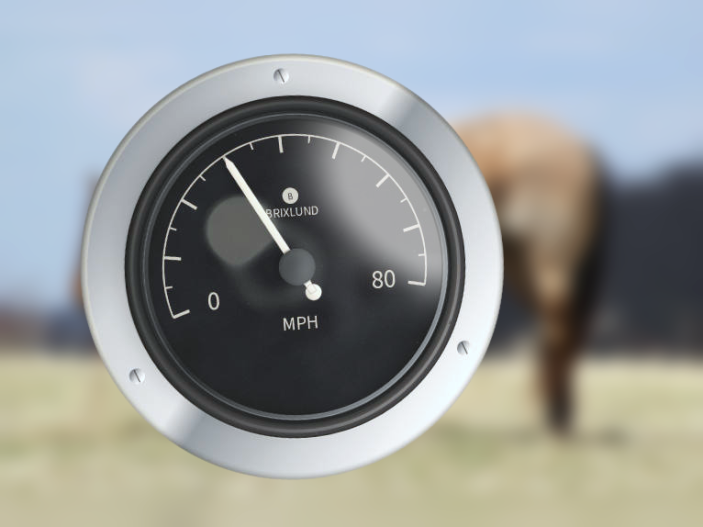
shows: 30 mph
